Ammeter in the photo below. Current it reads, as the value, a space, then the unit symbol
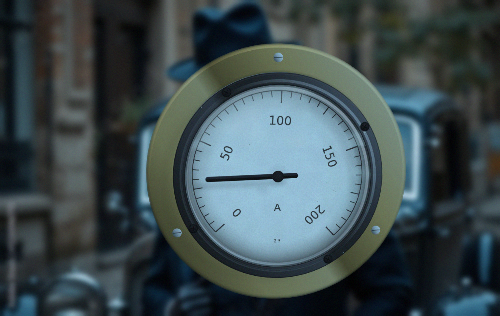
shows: 30 A
